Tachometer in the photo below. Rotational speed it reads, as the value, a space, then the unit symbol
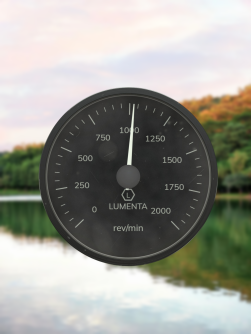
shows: 1025 rpm
